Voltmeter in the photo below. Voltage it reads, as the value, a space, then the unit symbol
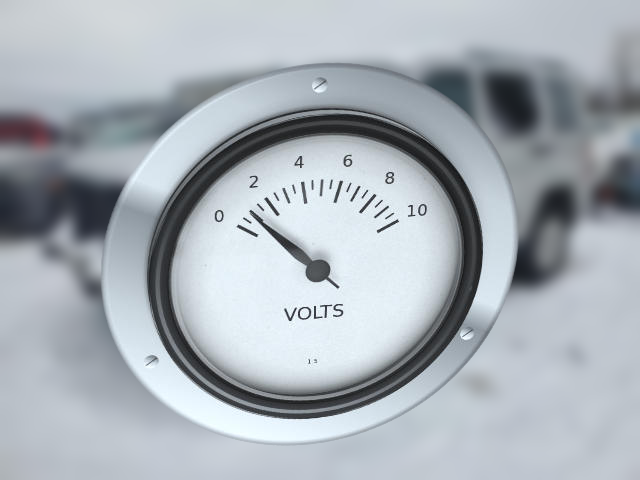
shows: 1 V
